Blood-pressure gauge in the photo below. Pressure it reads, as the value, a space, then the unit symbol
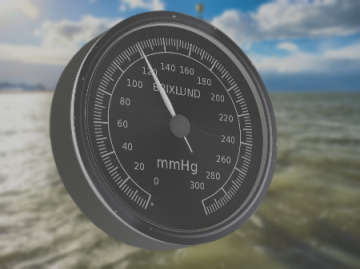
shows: 120 mmHg
